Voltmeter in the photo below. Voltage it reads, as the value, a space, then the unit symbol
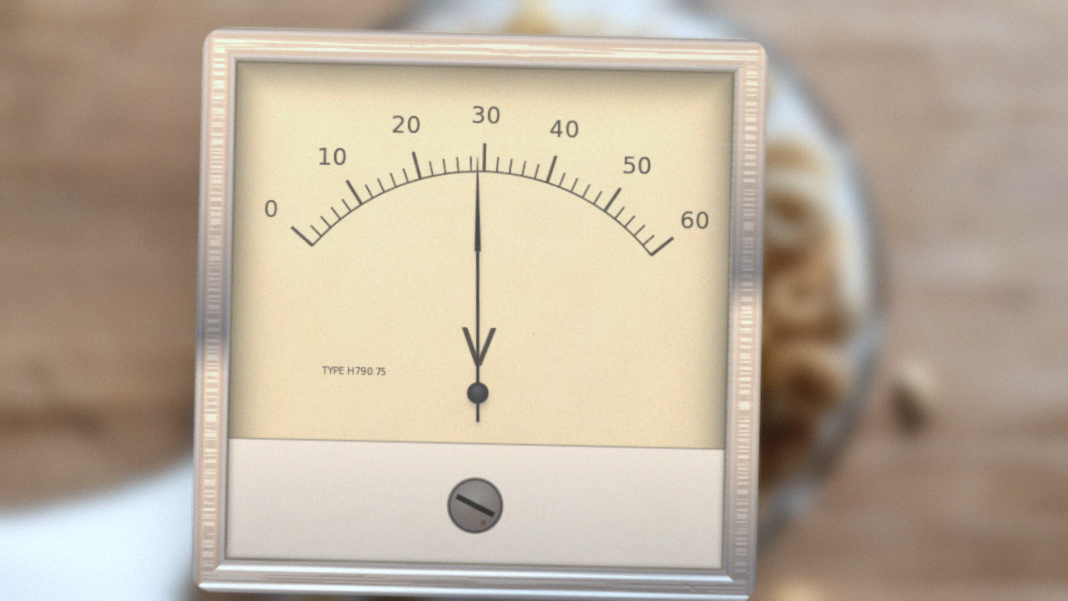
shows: 29 V
